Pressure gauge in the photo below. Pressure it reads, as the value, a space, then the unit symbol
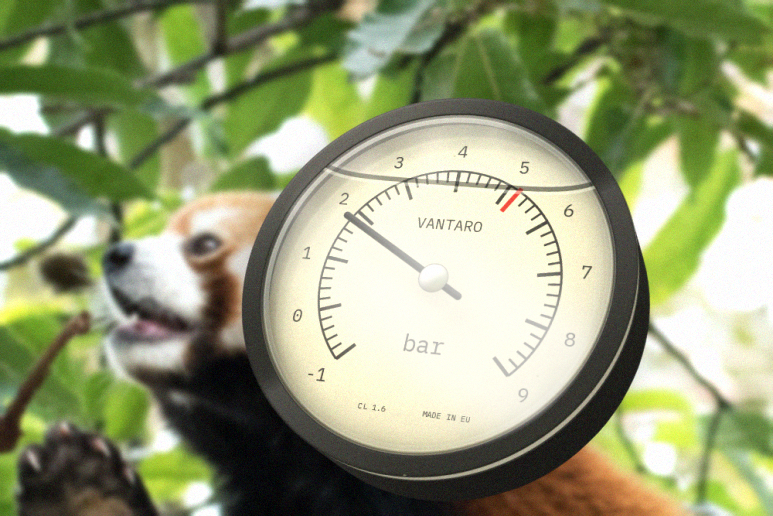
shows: 1.8 bar
